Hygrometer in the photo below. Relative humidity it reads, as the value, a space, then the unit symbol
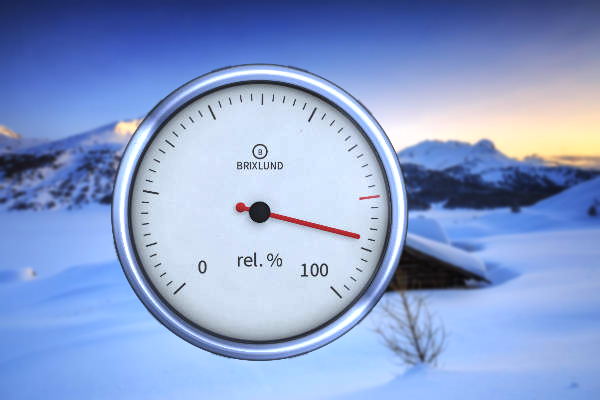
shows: 88 %
